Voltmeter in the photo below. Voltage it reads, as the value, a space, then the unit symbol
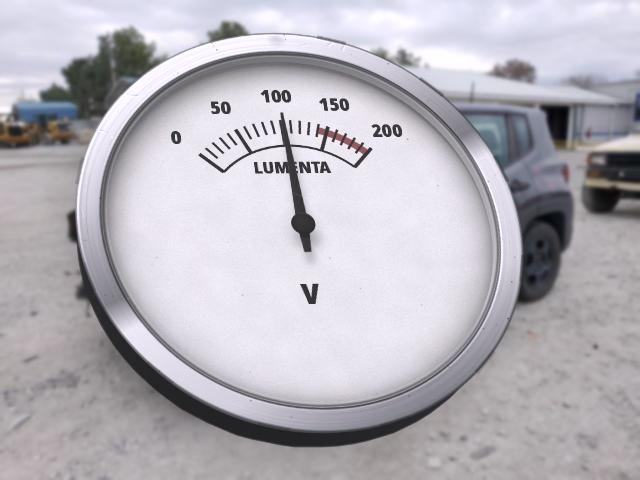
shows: 100 V
